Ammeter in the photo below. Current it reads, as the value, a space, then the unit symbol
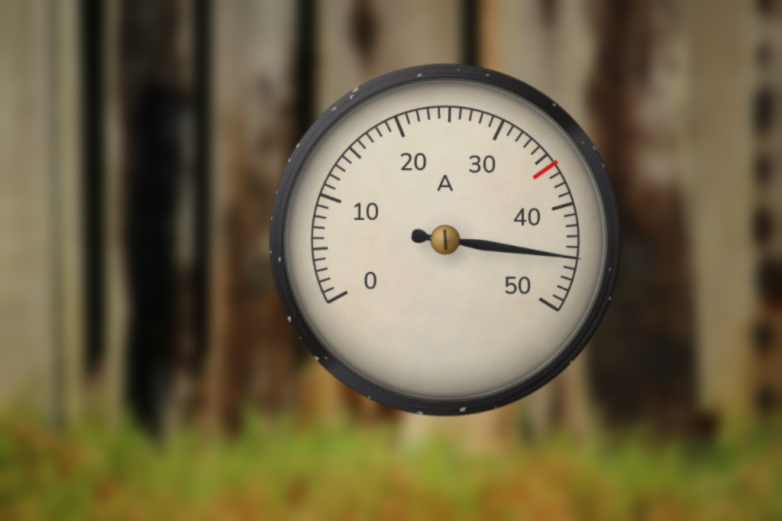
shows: 45 A
